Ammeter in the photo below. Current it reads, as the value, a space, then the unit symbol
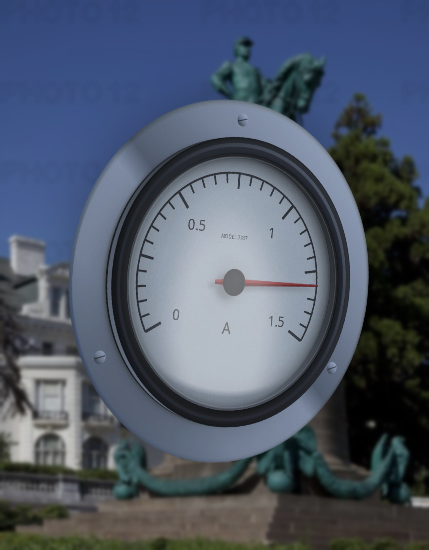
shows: 1.3 A
